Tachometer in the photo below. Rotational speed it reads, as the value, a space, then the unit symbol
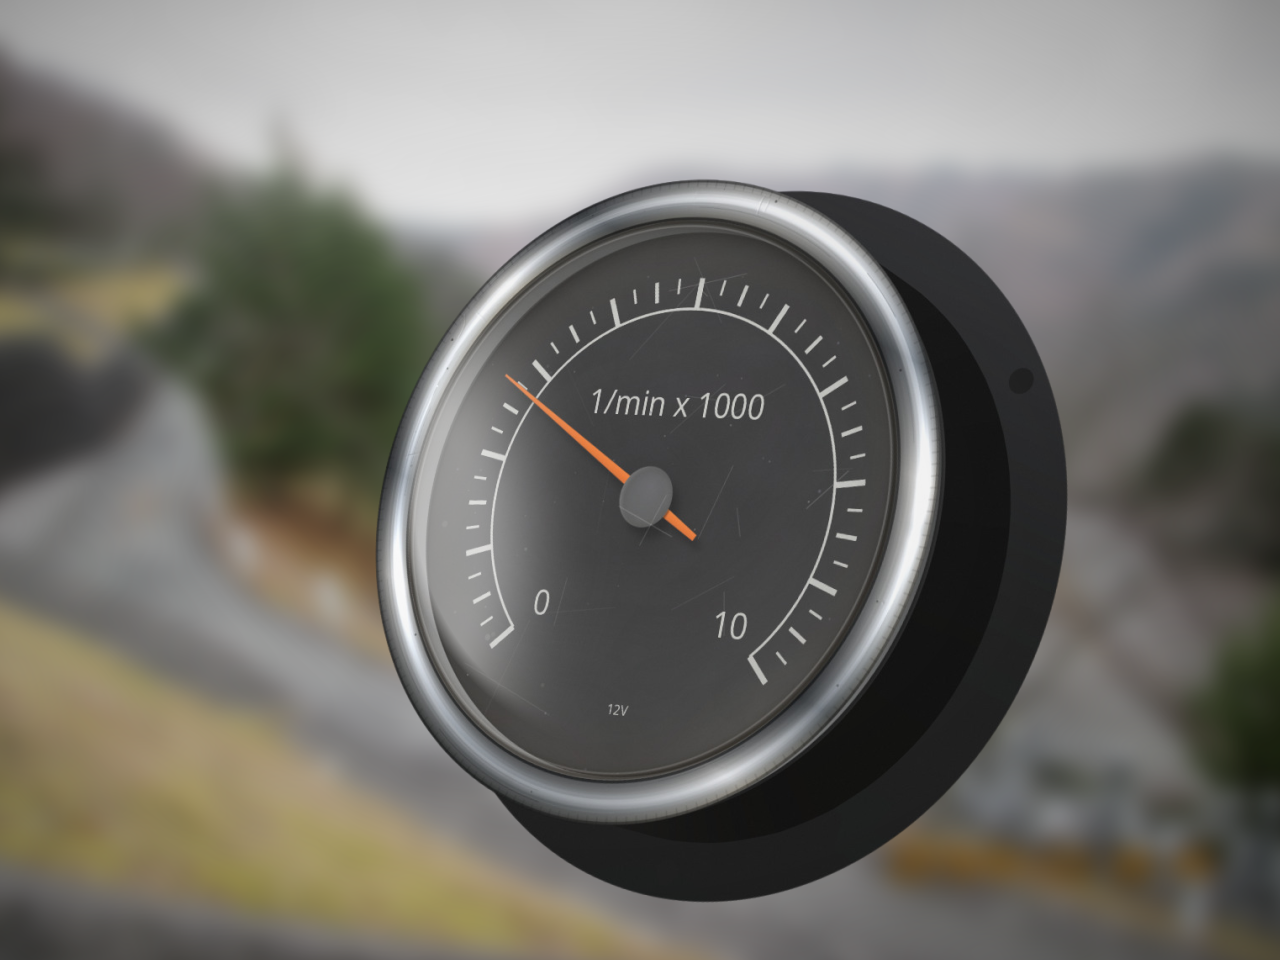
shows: 2750 rpm
